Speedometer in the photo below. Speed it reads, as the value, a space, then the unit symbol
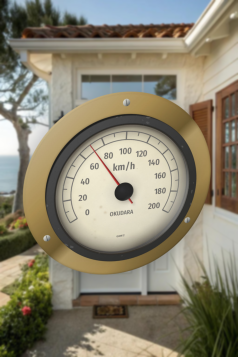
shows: 70 km/h
